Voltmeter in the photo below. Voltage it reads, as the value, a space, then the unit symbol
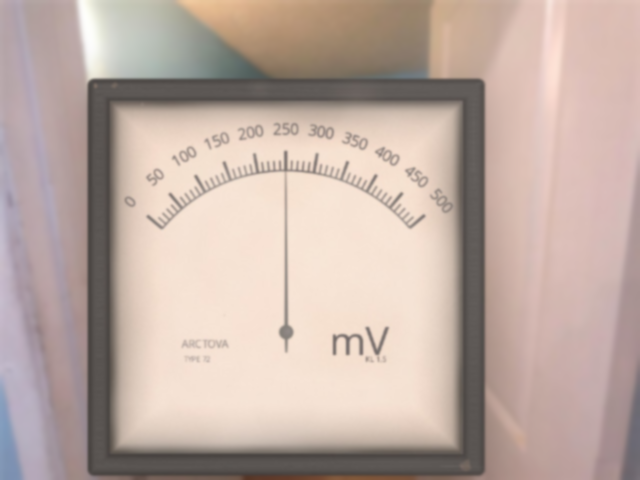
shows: 250 mV
